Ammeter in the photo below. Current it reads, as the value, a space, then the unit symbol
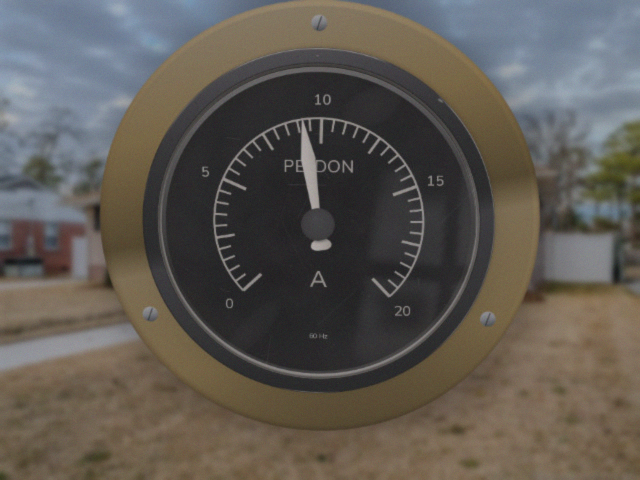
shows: 9.25 A
